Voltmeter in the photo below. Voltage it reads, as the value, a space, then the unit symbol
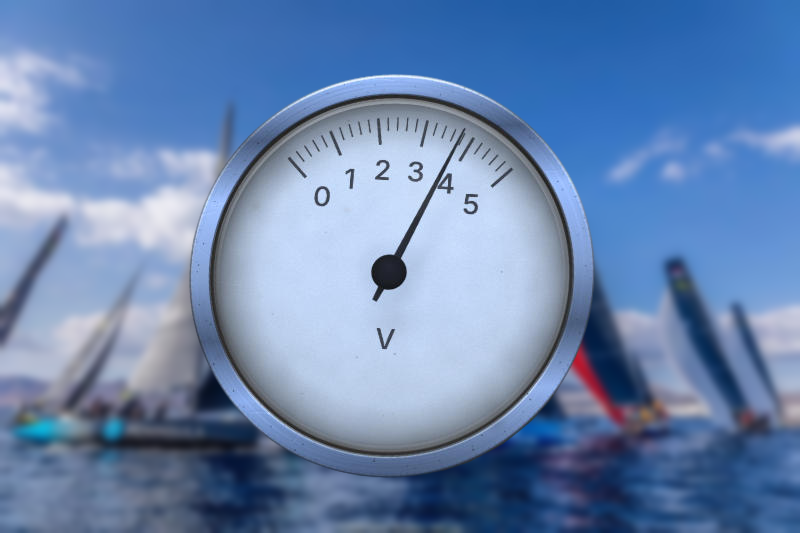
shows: 3.8 V
